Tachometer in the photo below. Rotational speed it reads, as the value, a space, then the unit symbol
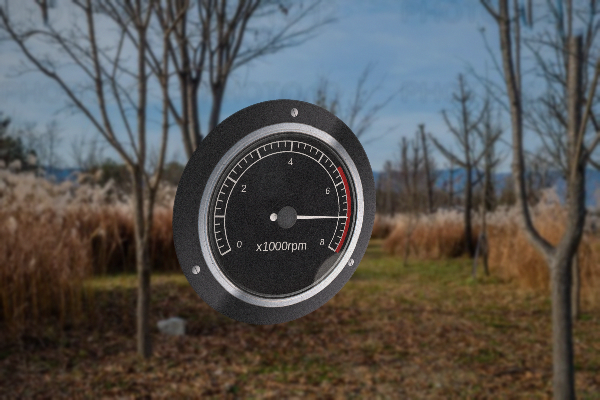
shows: 7000 rpm
